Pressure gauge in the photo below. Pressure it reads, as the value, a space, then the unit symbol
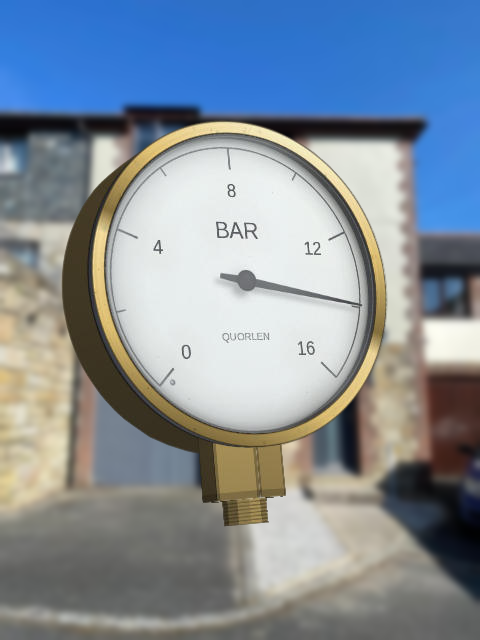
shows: 14 bar
